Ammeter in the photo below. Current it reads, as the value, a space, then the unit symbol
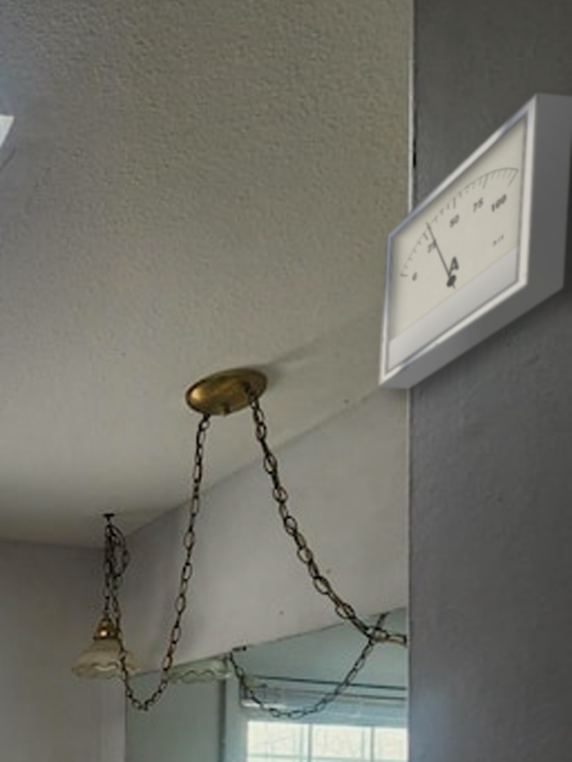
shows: 30 A
